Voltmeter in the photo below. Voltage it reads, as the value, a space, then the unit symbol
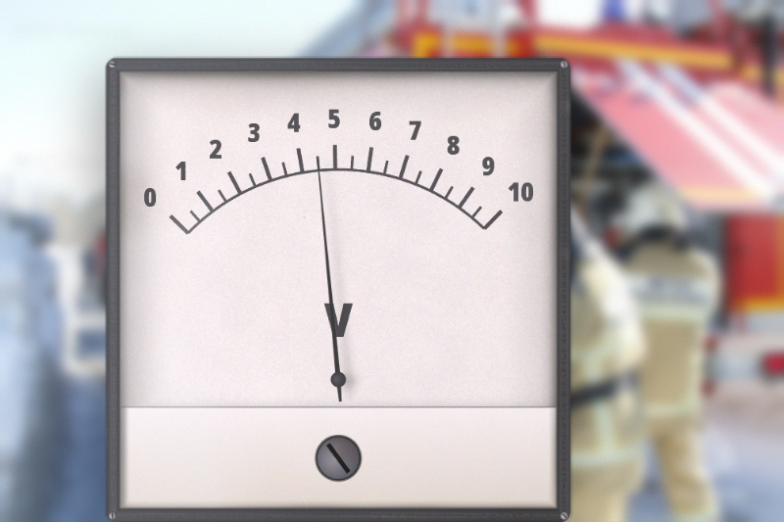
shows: 4.5 V
